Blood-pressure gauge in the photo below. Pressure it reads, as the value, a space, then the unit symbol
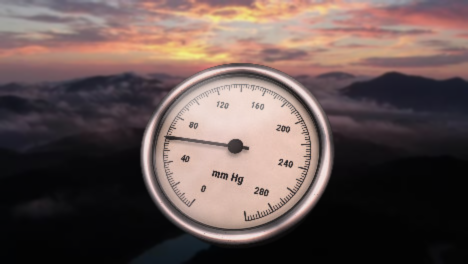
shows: 60 mmHg
